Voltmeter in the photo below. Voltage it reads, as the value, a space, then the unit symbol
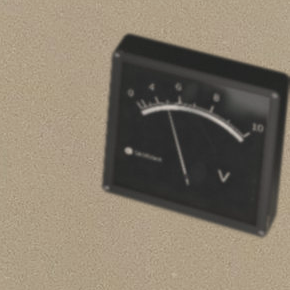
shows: 5 V
